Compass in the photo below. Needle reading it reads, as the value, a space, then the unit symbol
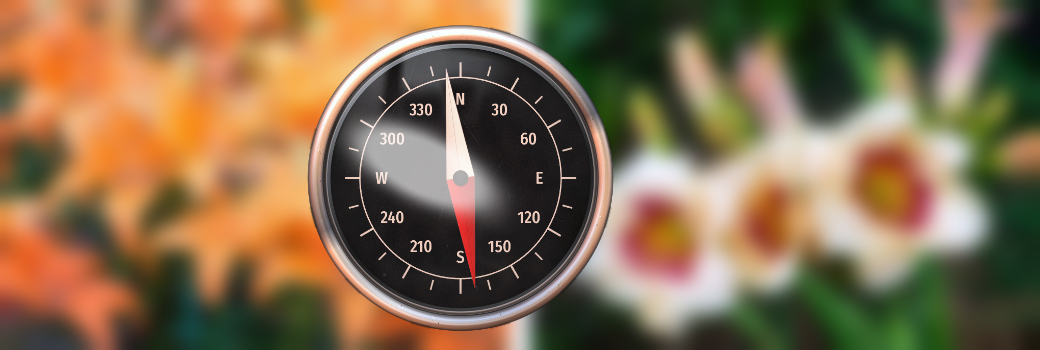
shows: 172.5 °
